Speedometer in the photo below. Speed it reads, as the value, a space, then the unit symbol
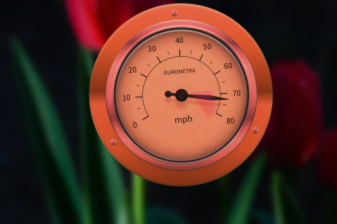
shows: 72.5 mph
